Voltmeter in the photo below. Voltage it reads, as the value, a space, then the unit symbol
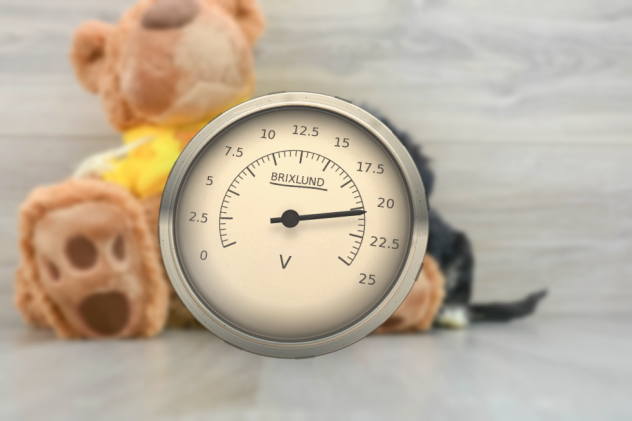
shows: 20.5 V
